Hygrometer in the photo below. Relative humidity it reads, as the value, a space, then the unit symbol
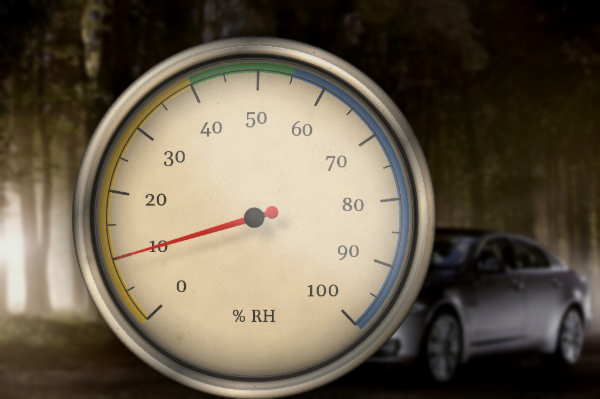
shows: 10 %
